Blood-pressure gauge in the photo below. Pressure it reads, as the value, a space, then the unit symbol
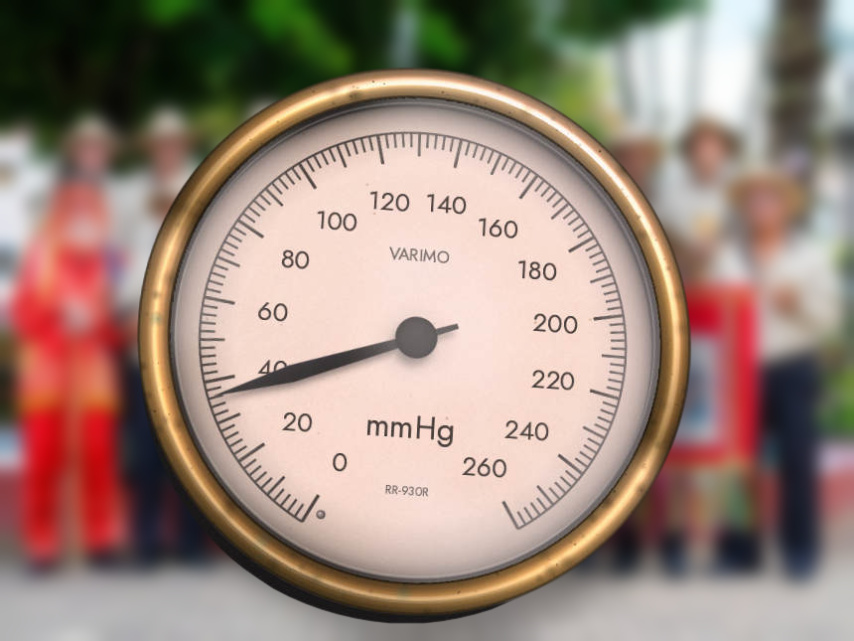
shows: 36 mmHg
